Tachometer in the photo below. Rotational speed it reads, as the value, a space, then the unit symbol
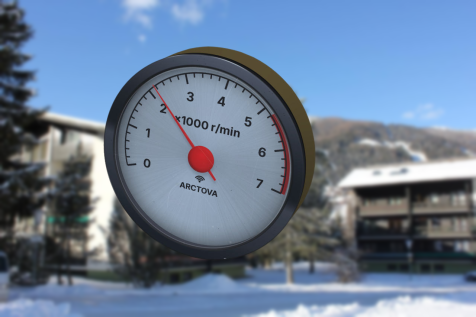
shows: 2200 rpm
